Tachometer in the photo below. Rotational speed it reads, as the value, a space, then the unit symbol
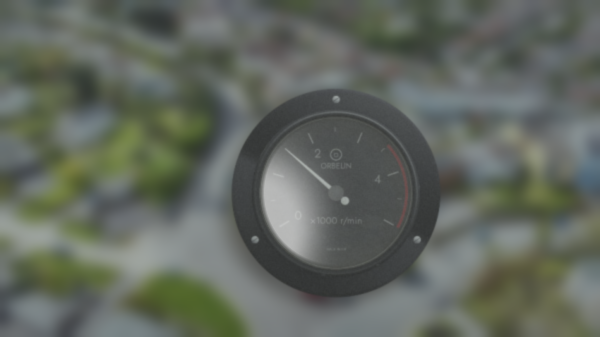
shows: 1500 rpm
